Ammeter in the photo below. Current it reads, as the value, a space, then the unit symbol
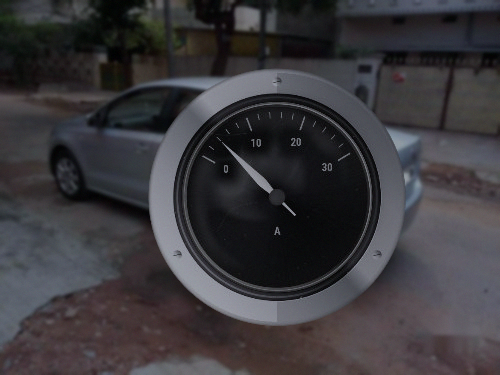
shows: 4 A
